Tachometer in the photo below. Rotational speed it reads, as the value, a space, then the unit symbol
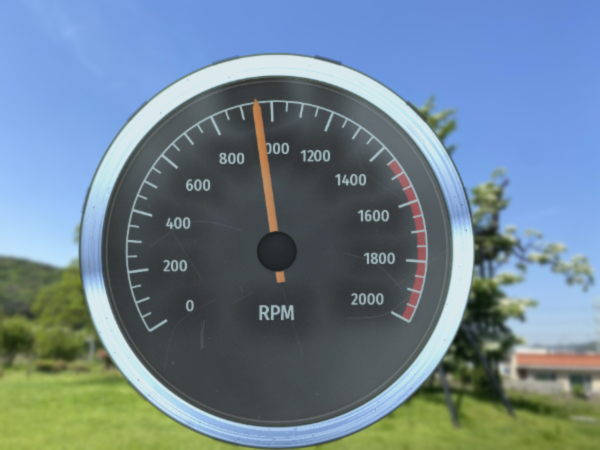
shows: 950 rpm
